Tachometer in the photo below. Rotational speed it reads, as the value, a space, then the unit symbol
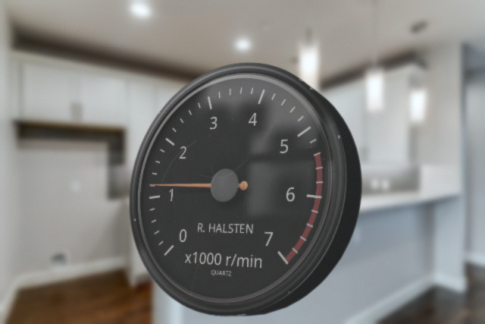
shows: 1200 rpm
